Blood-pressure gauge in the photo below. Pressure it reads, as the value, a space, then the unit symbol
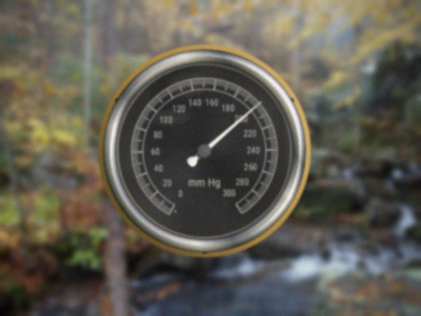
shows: 200 mmHg
